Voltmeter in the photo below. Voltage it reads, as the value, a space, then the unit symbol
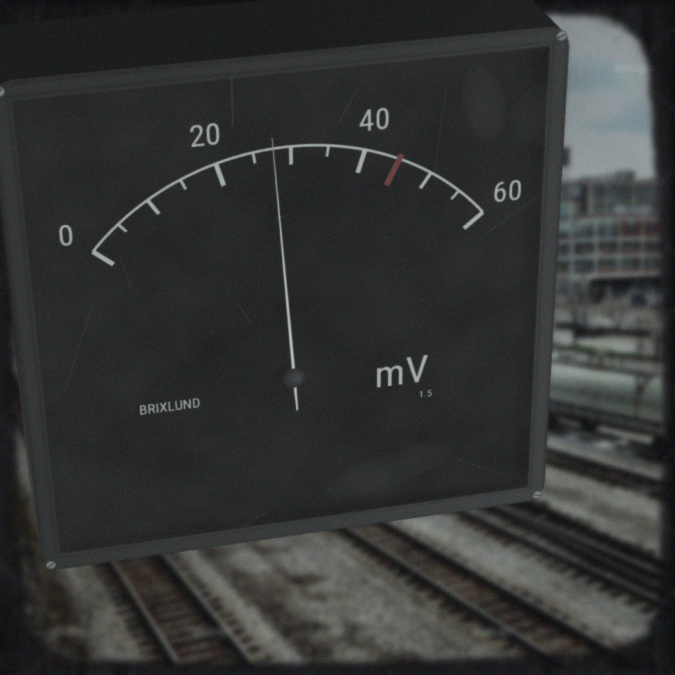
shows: 27.5 mV
